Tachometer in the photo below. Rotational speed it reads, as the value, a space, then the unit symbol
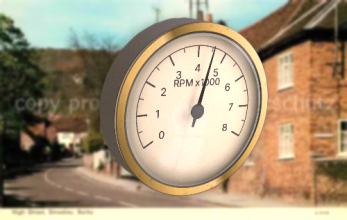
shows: 4500 rpm
